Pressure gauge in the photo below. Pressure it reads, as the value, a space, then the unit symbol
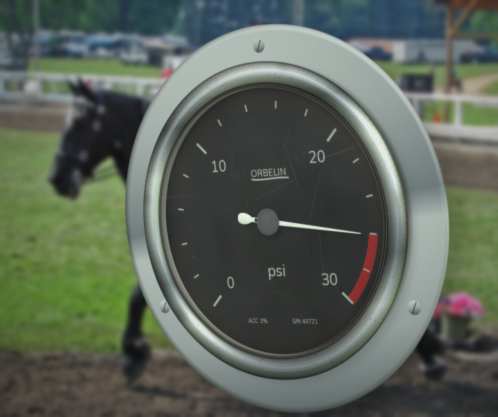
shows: 26 psi
